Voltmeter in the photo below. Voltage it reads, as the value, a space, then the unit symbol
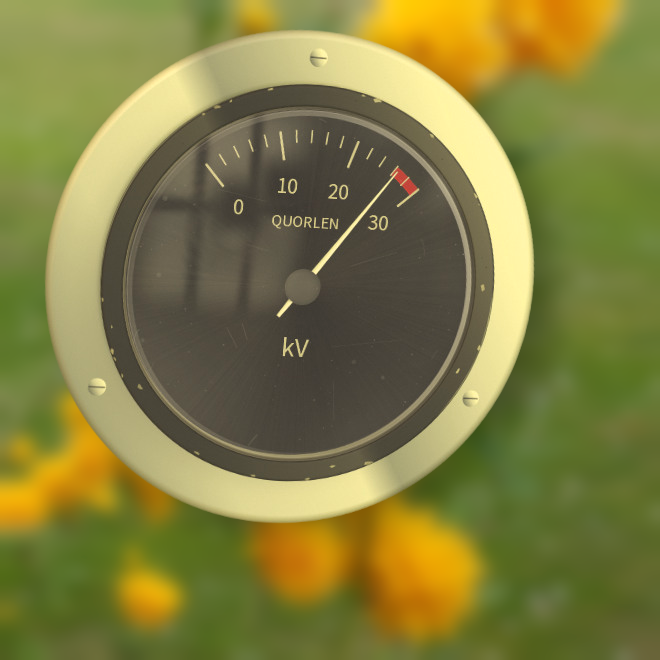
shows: 26 kV
